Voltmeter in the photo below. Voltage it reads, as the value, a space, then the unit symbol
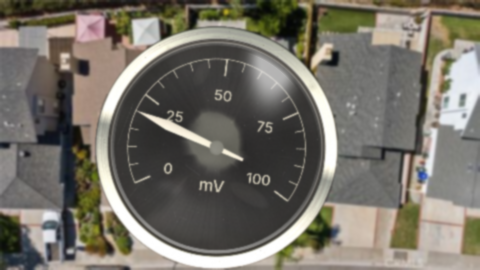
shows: 20 mV
